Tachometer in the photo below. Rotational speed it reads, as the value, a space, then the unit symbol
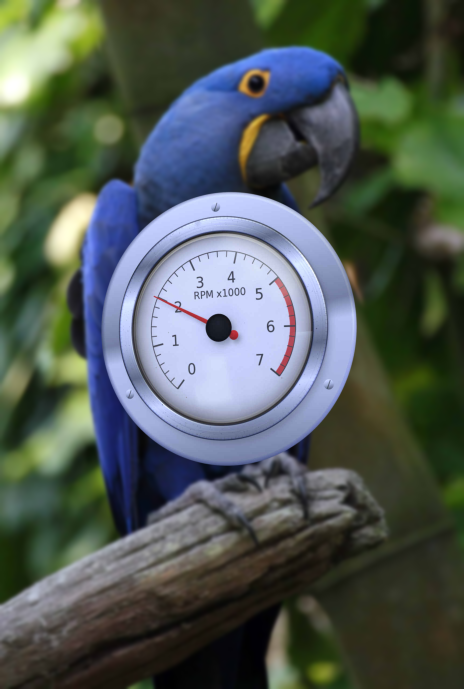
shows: 2000 rpm
